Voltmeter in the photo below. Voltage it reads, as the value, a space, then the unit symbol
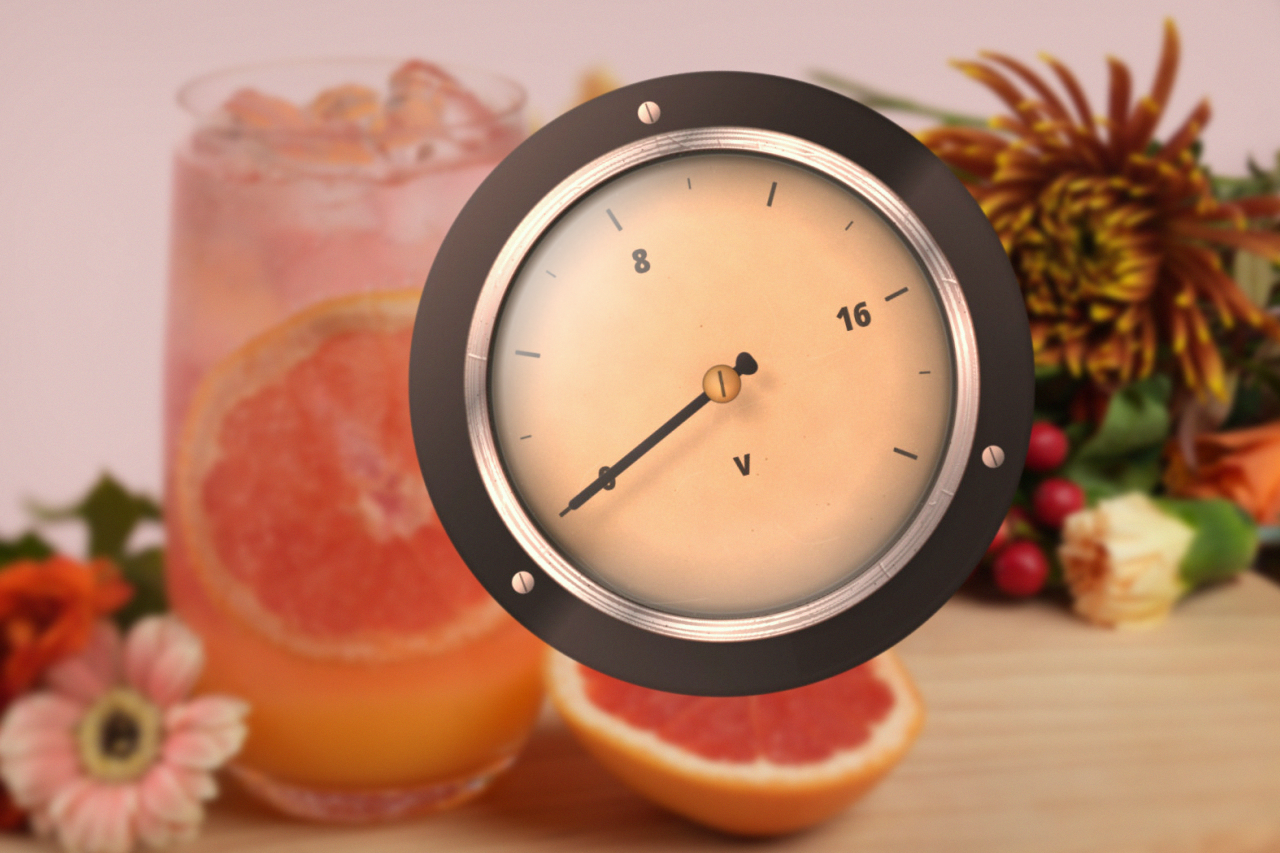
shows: 0 V
